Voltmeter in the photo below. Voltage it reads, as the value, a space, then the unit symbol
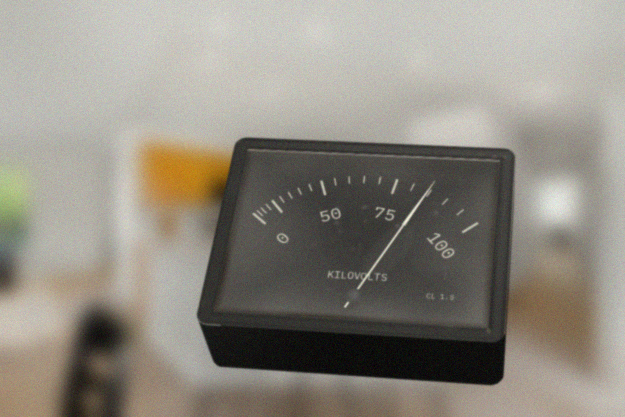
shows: 85 kV
